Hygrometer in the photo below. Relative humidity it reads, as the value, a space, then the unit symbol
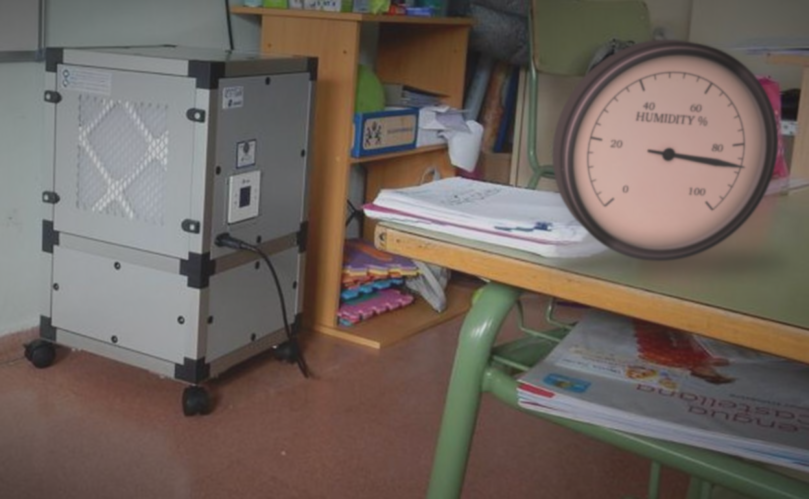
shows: 86 %
